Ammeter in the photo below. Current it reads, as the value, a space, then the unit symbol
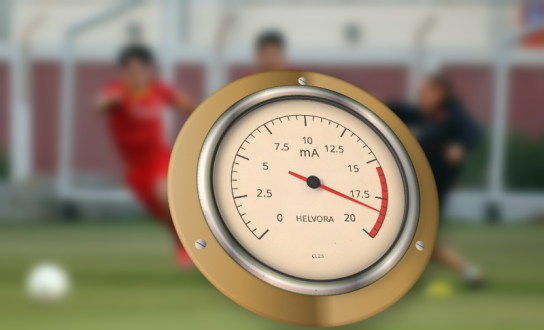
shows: 18.5 mA
